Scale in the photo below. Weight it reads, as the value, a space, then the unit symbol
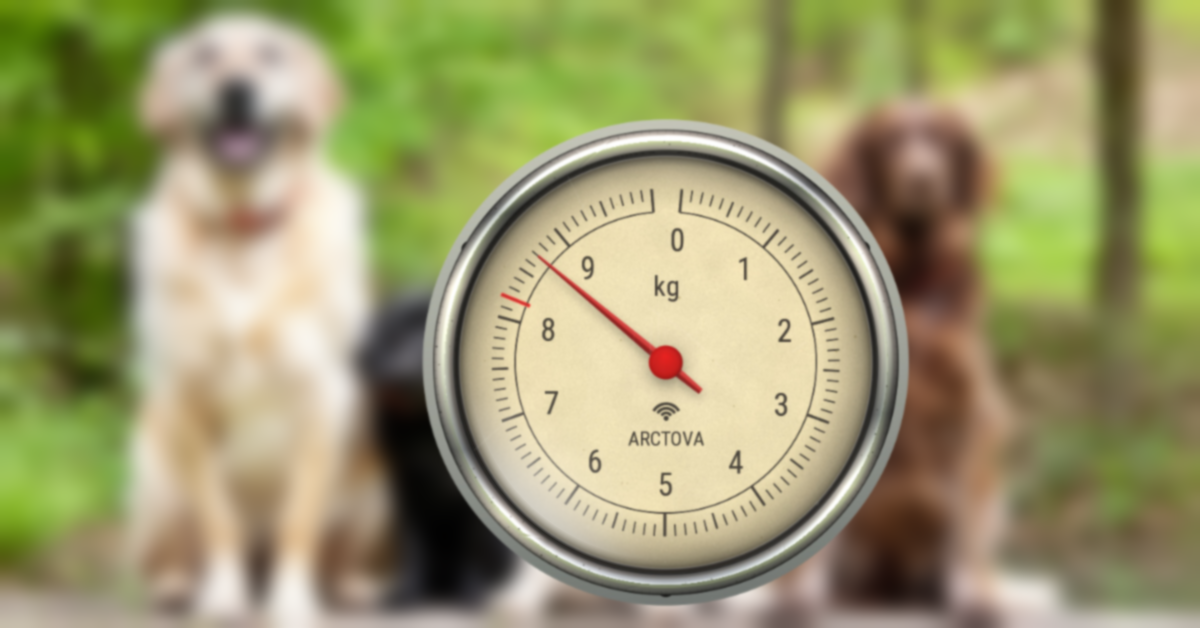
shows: 8.7 kg
